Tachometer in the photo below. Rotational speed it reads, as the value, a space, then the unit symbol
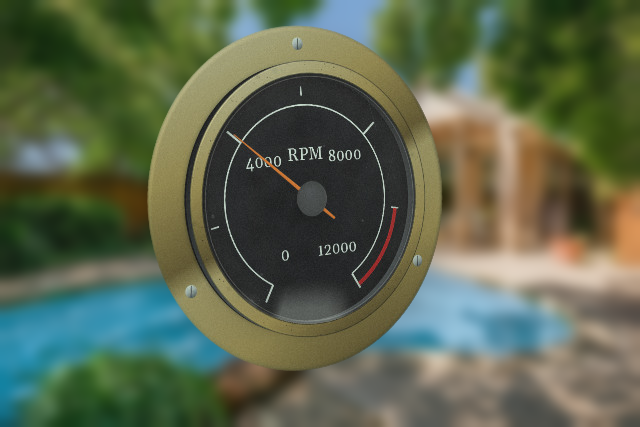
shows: 4000 rpm
